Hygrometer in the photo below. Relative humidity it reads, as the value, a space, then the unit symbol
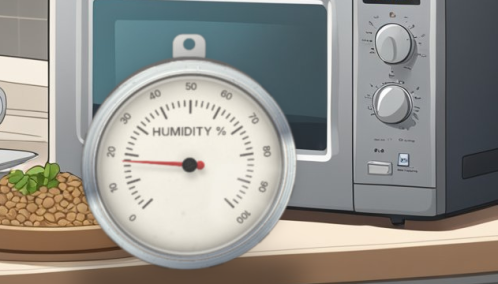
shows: 18 %
